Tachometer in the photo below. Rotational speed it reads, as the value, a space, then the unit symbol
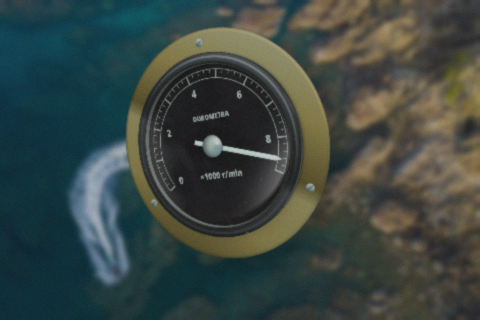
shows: 8600 rpm
